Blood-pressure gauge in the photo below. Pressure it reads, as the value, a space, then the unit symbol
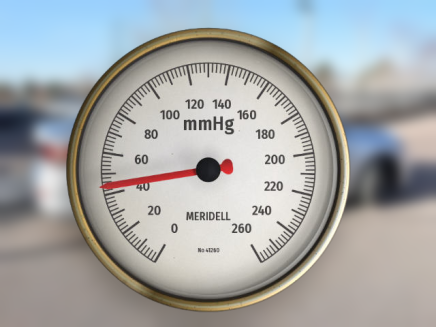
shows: 44 mmHg
